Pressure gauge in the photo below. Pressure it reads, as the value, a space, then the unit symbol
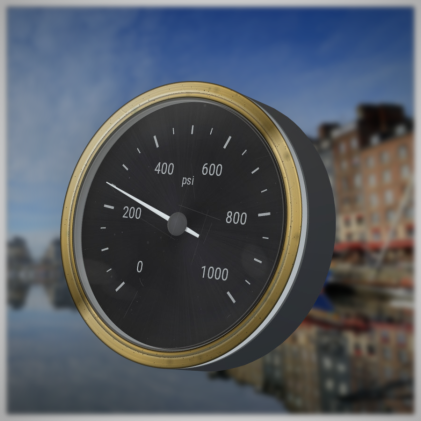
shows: 250 psi
